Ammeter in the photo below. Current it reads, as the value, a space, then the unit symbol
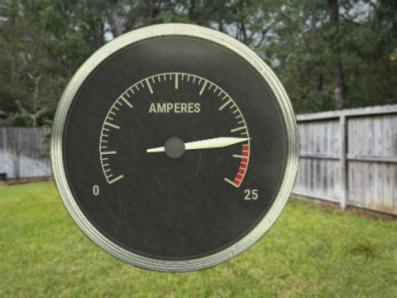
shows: 21 A
